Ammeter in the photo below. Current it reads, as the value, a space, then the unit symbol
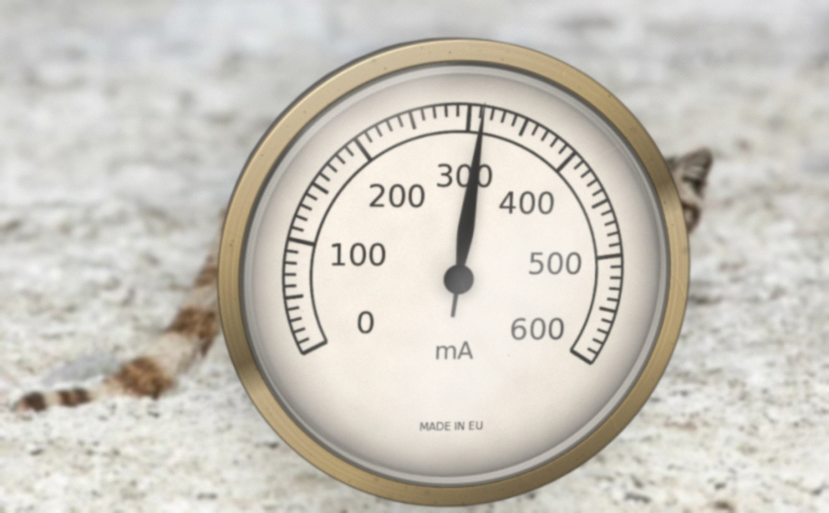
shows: 310 mA
